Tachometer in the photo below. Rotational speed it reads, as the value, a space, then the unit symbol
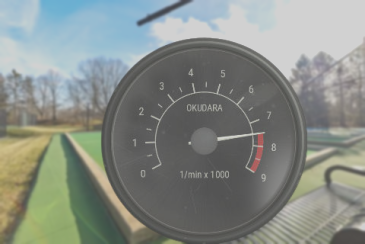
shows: 7500 rpm
